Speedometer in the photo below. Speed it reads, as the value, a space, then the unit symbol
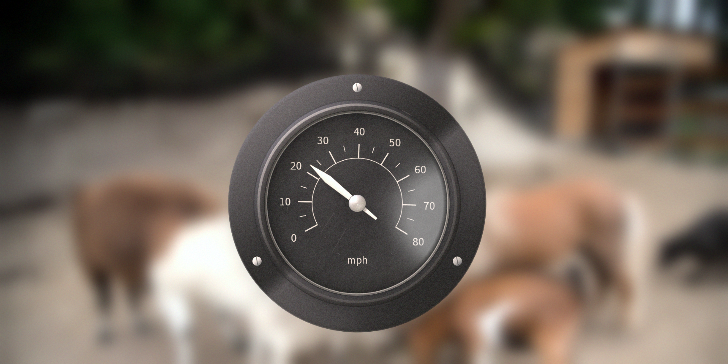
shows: 22.5 mph
